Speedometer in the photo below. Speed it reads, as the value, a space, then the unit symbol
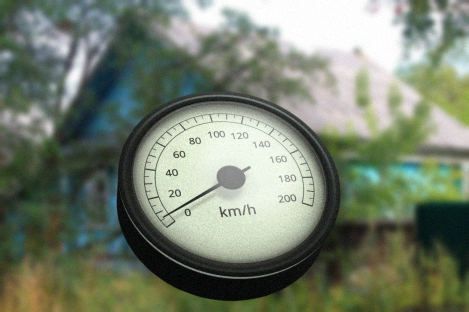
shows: 5 km/h
